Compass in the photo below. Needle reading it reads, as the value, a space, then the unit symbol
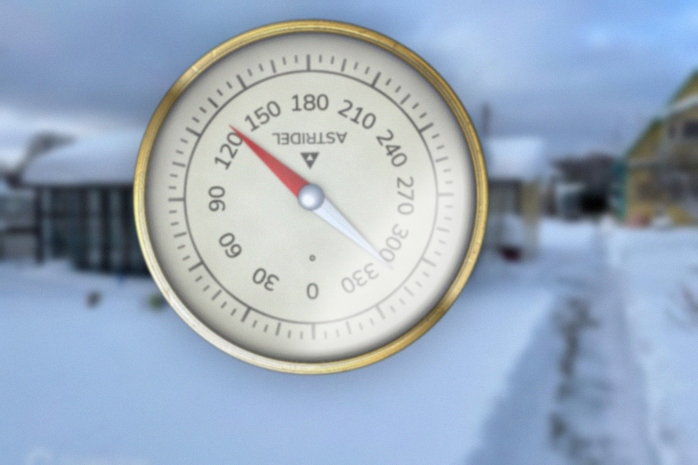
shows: 132.5 °
